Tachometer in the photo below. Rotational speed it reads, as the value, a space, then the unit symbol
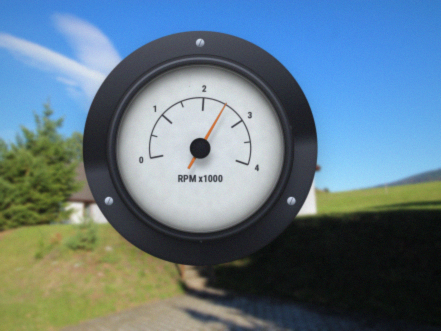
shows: 2500 rpm
